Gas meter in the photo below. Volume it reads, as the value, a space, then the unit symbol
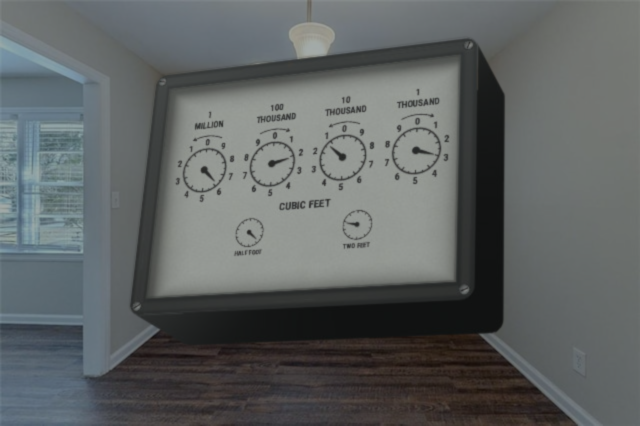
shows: 621300 ft³
